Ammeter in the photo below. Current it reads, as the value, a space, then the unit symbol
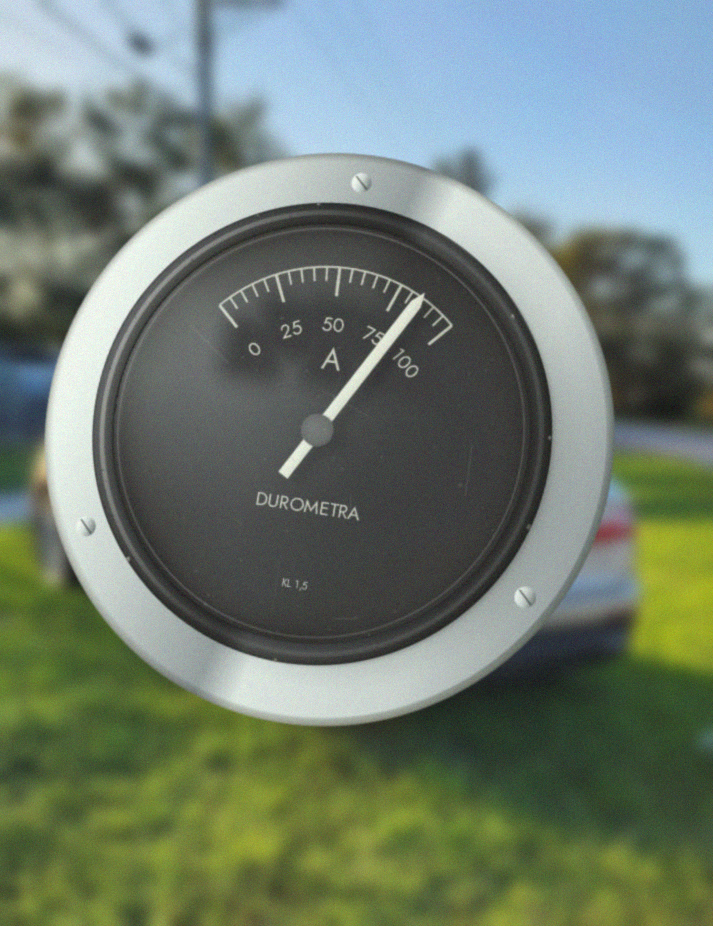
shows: 85 A
